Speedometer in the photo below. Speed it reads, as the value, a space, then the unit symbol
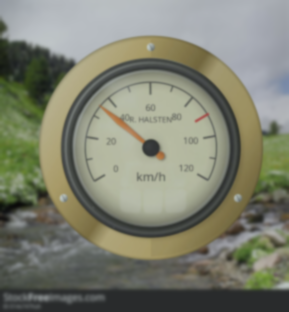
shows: 35 km/h
